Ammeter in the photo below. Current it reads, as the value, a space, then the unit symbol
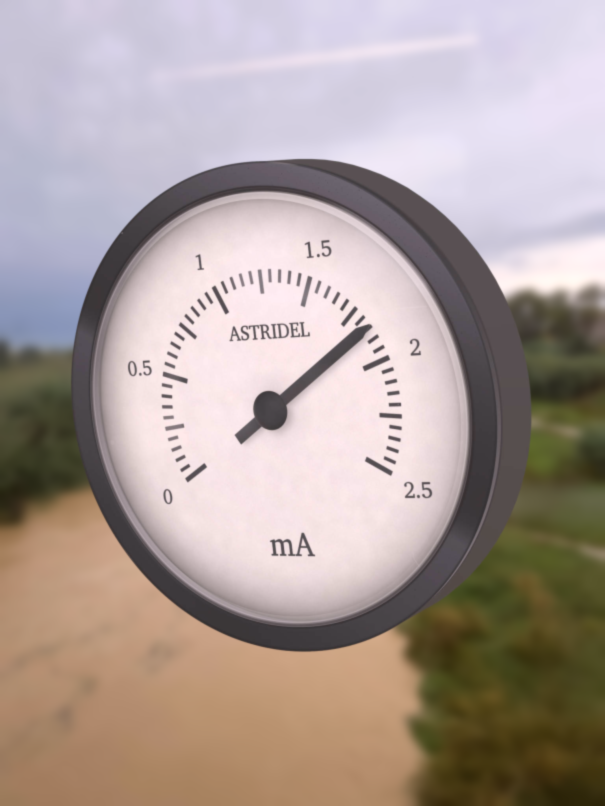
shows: 1.85 mA
